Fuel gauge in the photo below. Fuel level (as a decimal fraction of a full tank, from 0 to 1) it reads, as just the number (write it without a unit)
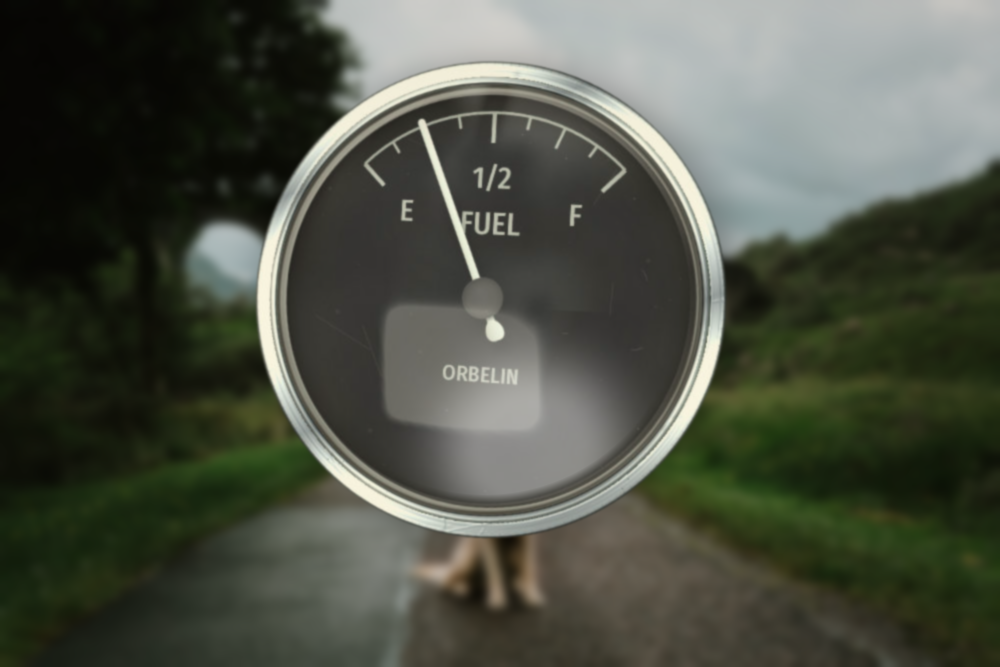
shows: 0.25
